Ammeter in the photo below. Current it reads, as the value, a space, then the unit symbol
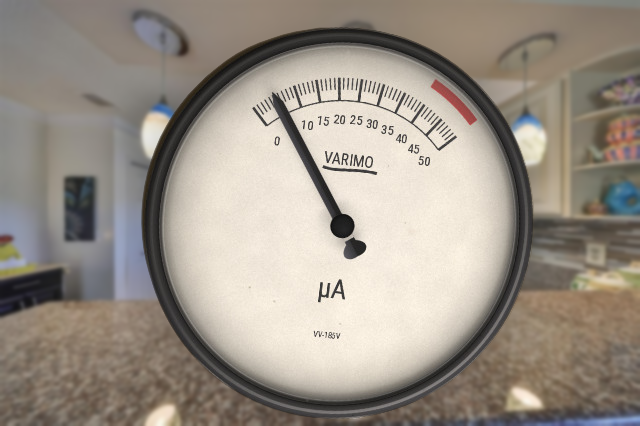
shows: 5 µA
